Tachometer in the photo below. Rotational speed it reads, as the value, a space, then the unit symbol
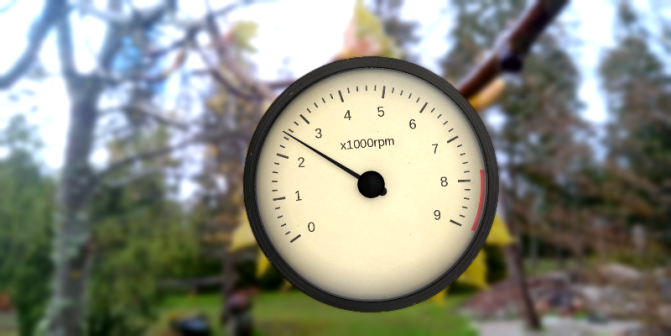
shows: 2500 rpm
